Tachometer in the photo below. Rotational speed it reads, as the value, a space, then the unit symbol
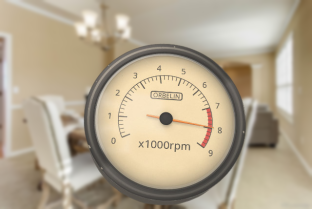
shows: 8000 rpm
